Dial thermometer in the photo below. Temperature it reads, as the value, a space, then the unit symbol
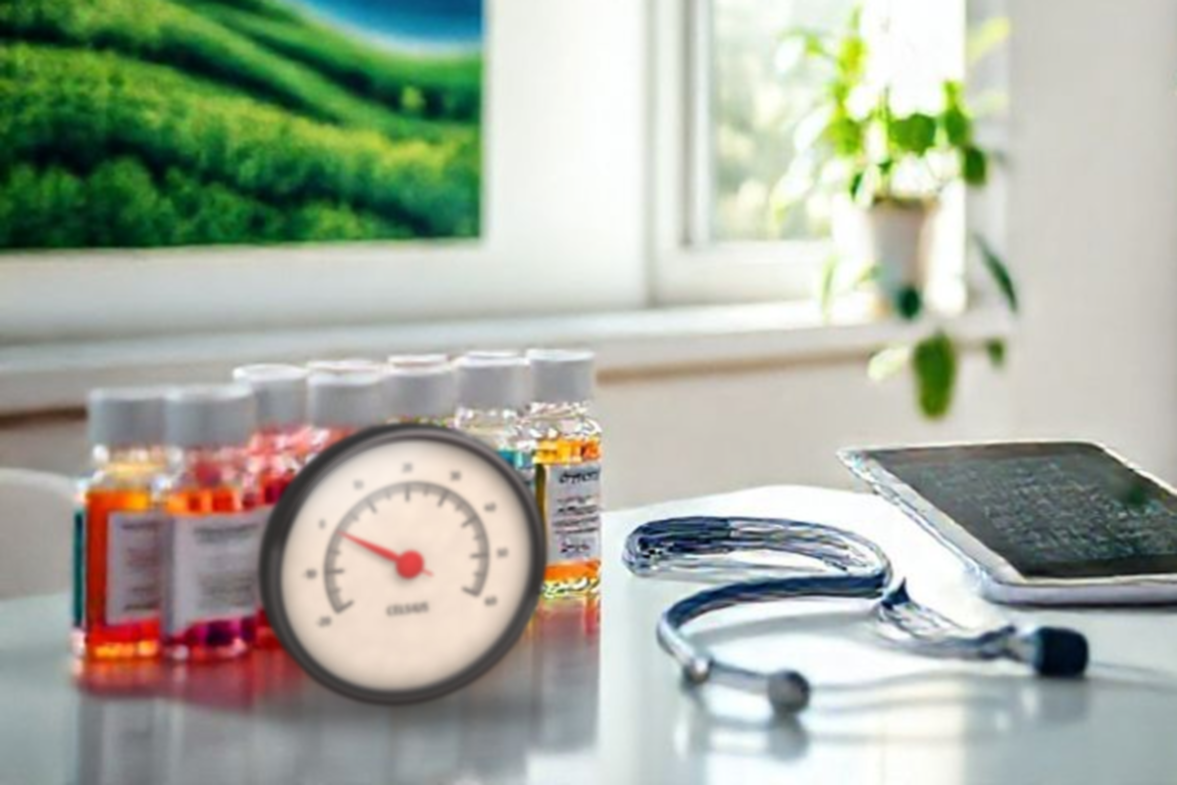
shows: 0 °C
